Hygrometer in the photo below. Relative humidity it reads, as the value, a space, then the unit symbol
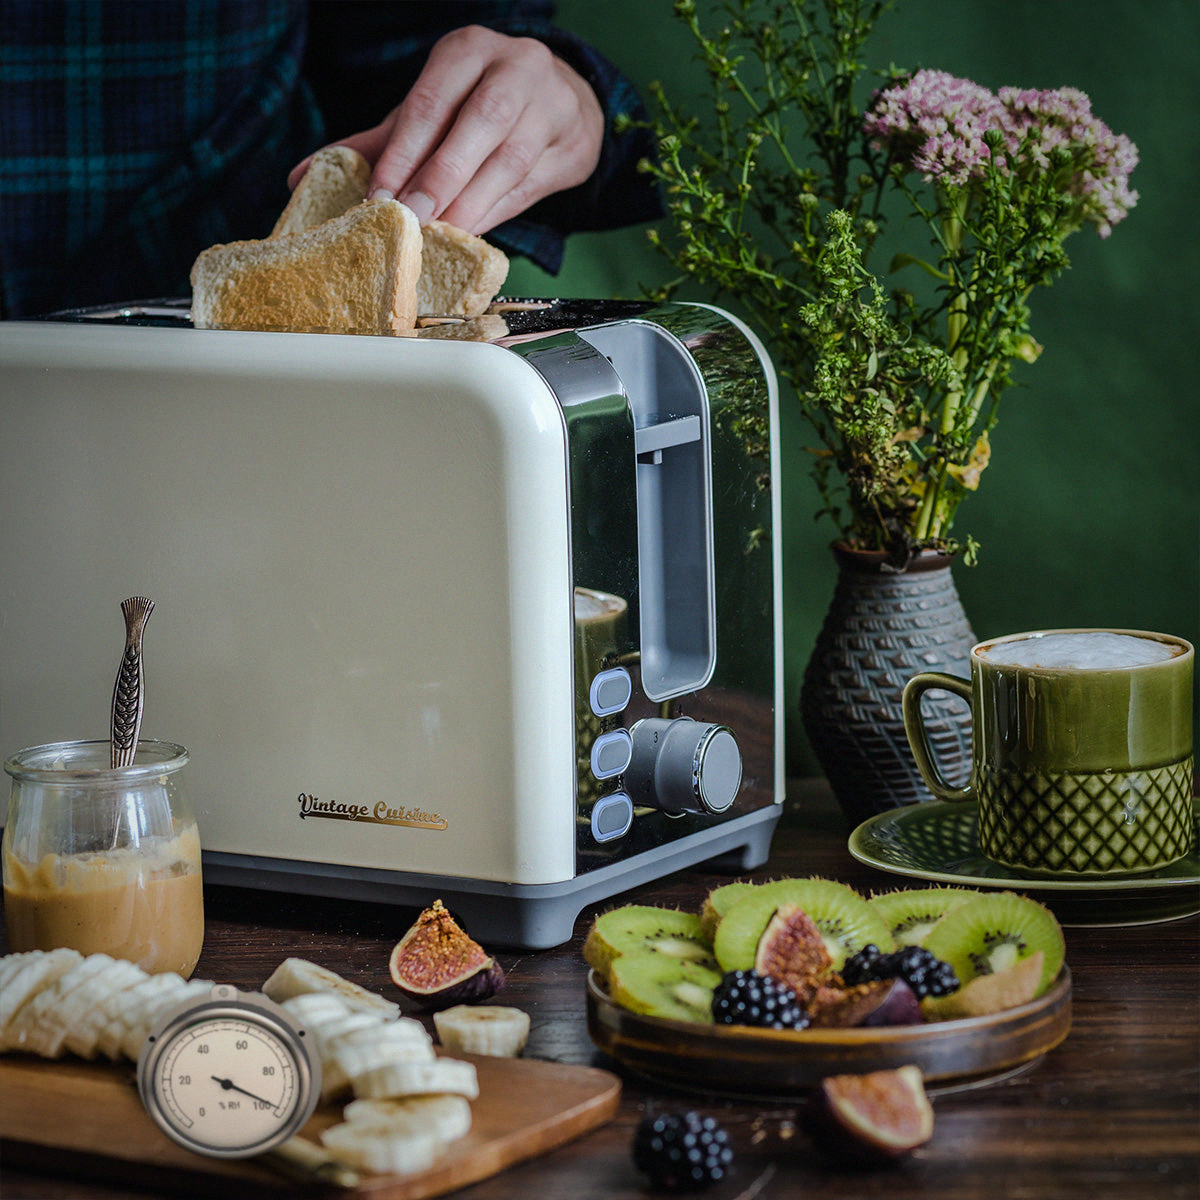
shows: 96 %
